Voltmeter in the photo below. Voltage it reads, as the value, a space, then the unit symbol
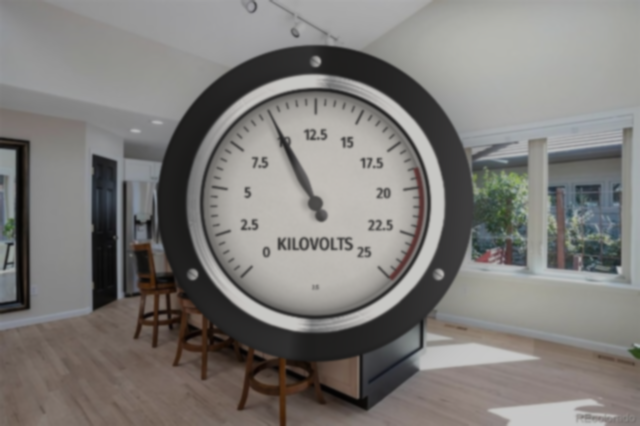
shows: 10 kV
